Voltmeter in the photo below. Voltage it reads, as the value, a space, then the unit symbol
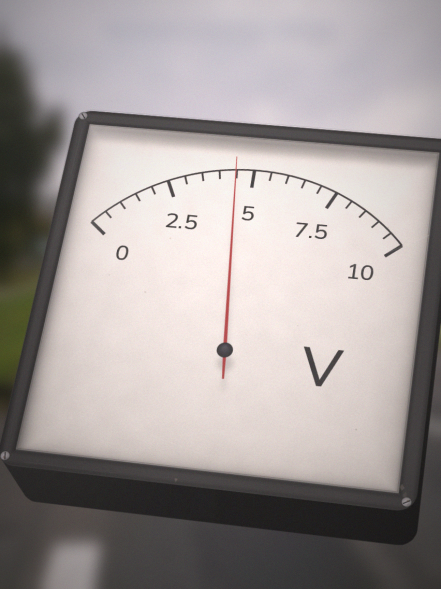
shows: 4.5 V
